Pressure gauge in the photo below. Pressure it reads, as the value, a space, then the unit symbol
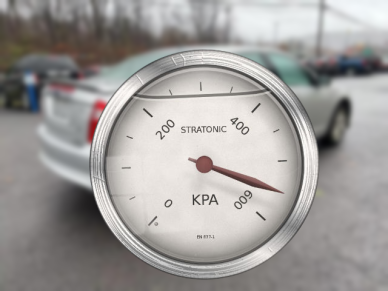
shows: 550 kPa
